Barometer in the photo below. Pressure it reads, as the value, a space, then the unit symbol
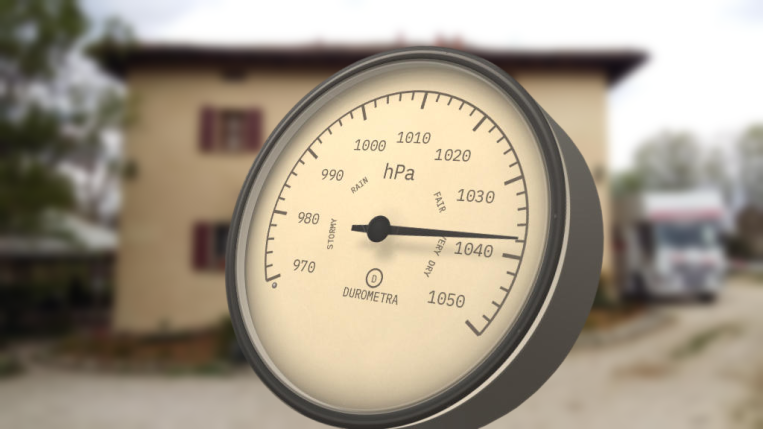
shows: 1038 hPa
